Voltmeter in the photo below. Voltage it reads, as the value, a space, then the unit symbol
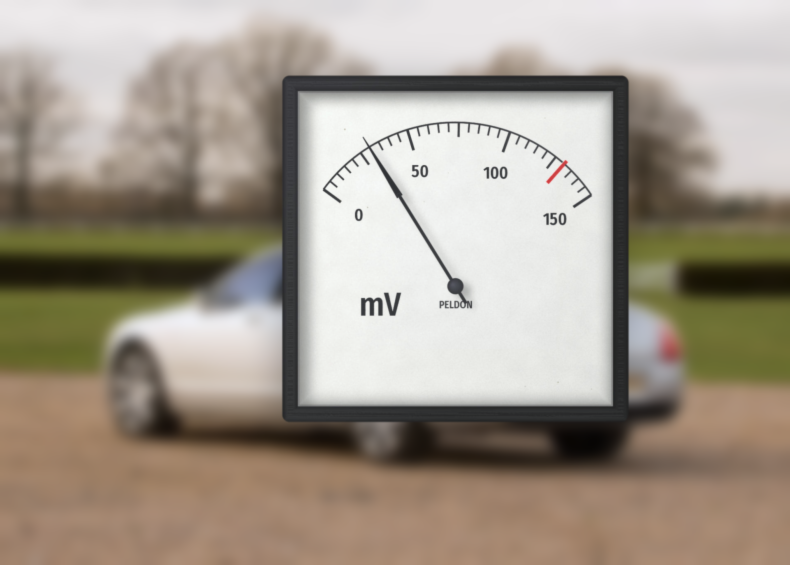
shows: 30 mV
